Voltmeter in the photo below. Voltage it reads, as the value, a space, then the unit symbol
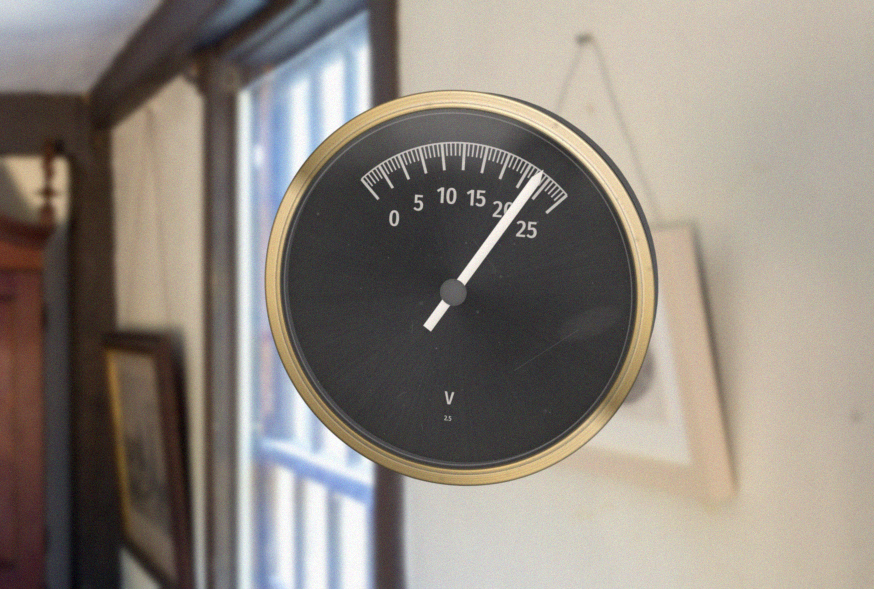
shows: 21.5 V
